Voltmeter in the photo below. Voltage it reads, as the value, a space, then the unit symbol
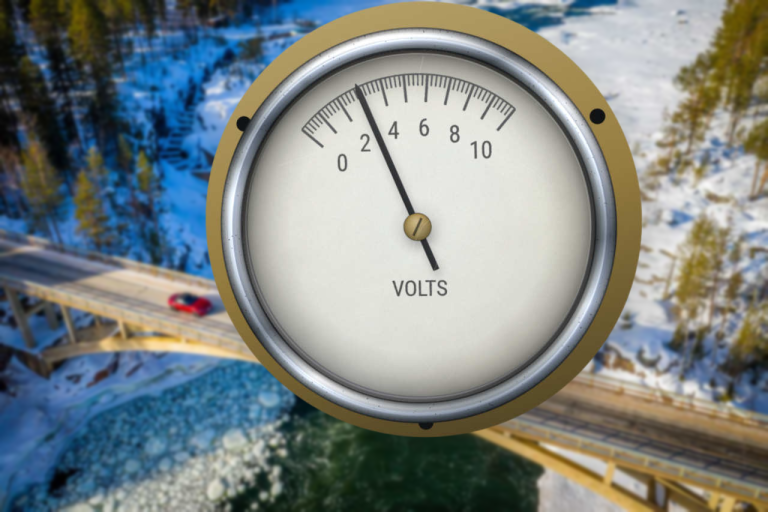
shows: 3 V
